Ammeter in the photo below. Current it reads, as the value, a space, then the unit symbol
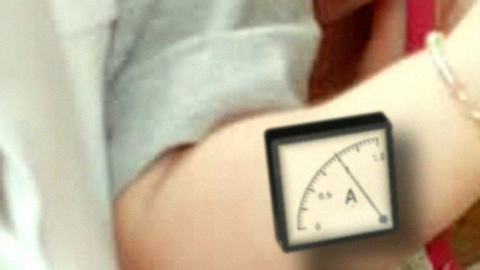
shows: 1 A
